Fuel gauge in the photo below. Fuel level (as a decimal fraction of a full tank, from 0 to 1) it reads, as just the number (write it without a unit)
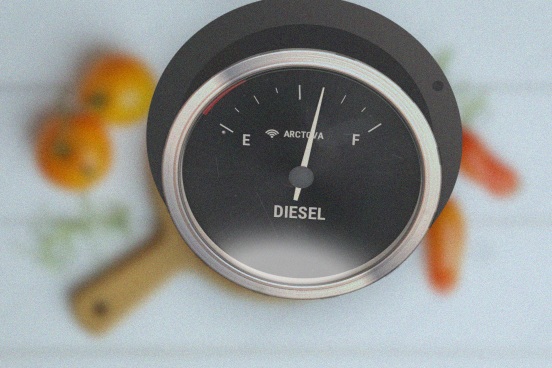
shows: 0.625
